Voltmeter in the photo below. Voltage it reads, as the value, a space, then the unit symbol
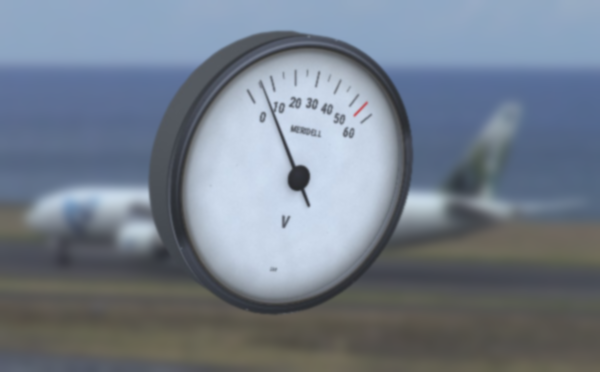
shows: 5 V
